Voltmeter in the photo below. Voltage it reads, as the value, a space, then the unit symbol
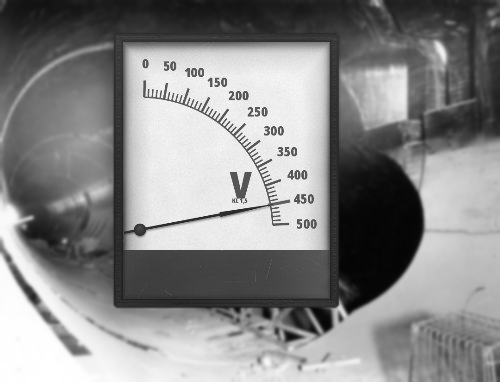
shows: 450 V
